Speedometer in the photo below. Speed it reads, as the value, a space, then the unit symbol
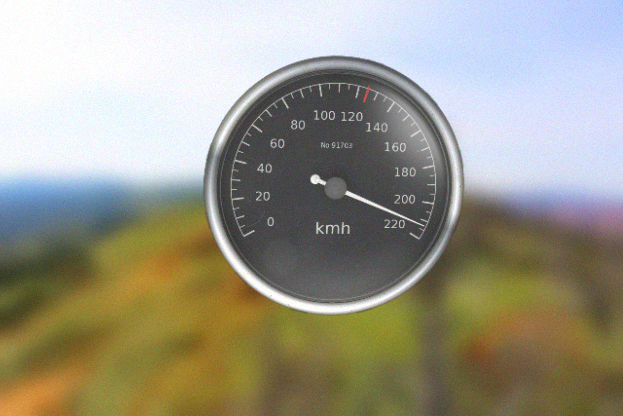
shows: 212.5 km/h
